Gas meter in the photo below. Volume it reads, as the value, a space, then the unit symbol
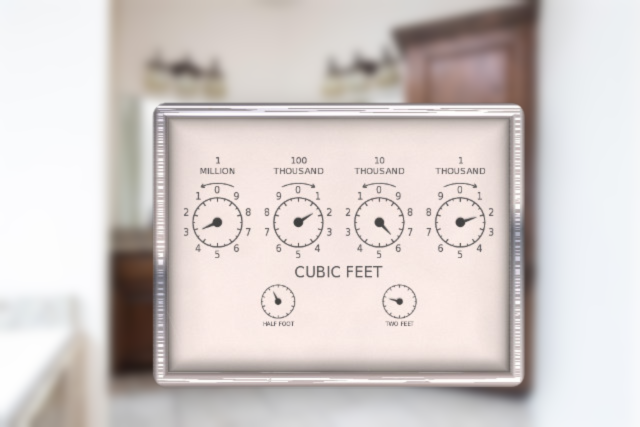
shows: 316200 ft³
